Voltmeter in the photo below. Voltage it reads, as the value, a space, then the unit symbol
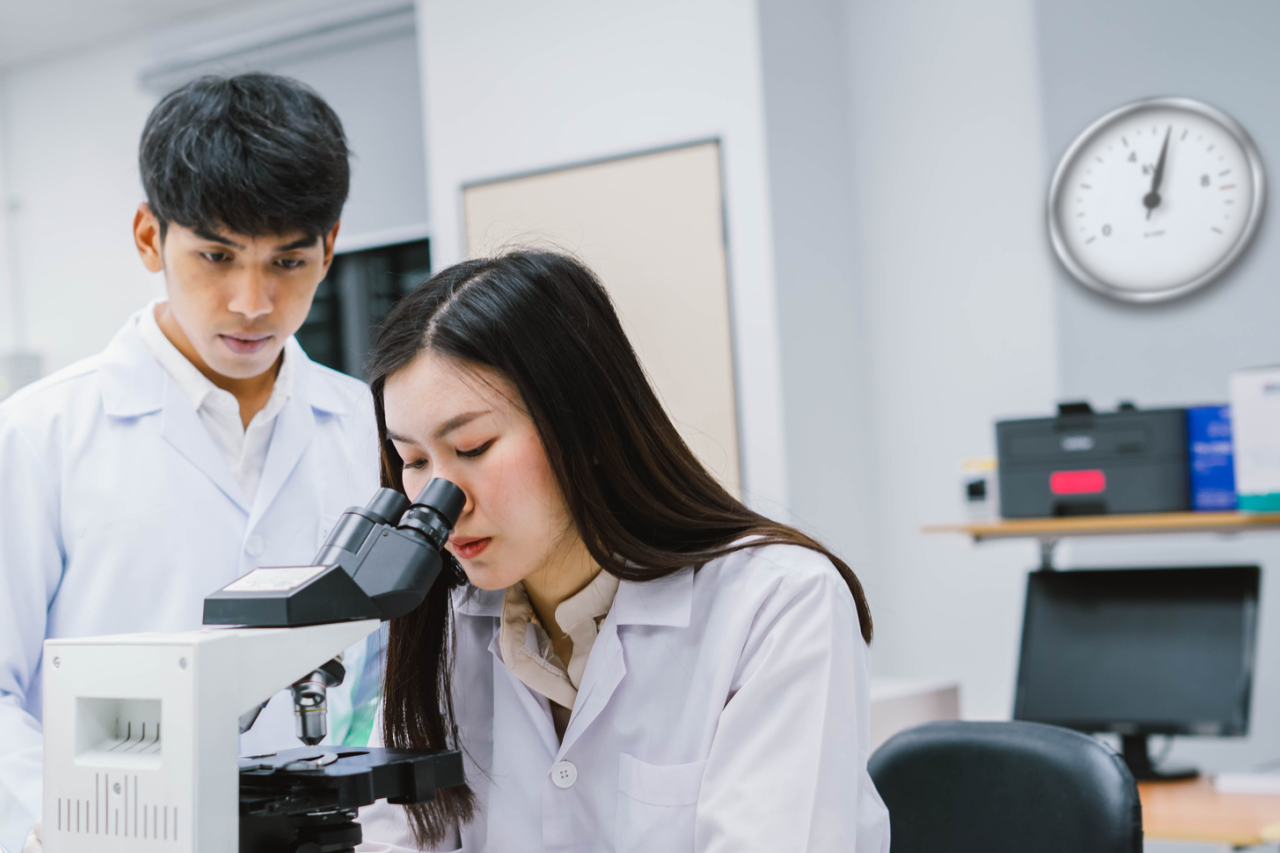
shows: 5.5 kV
